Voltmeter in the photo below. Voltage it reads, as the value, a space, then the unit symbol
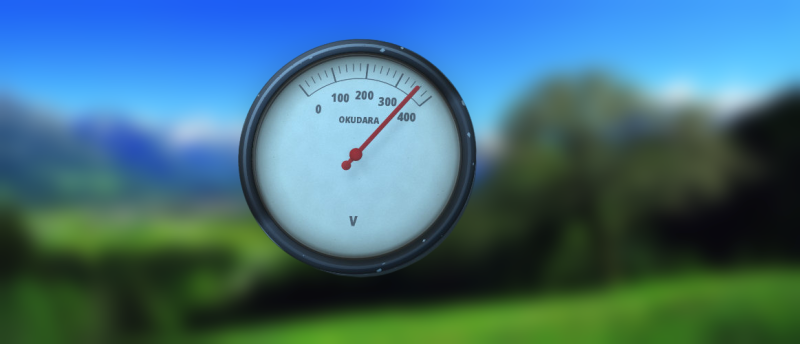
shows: 360 V
